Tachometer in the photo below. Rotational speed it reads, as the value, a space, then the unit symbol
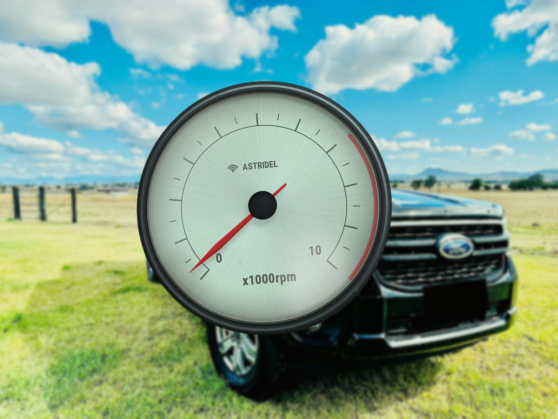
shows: 250 rpm
